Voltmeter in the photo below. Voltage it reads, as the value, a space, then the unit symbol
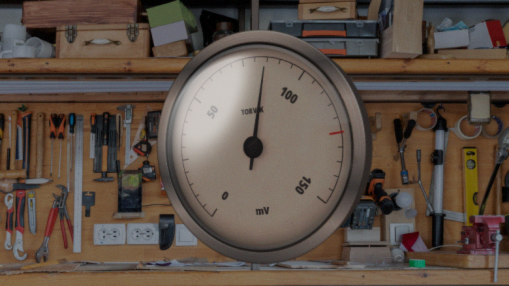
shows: 85 mV
